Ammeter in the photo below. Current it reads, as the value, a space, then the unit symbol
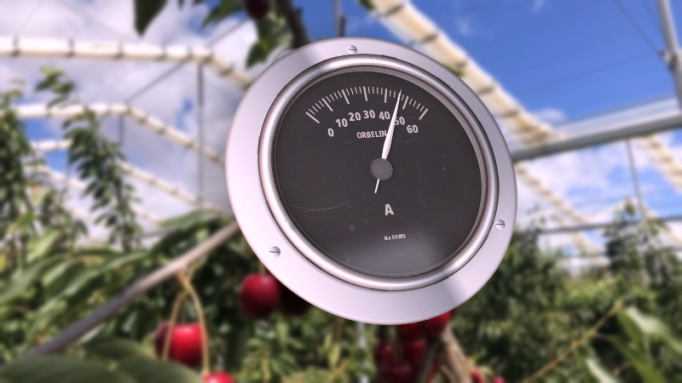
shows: 46 A
